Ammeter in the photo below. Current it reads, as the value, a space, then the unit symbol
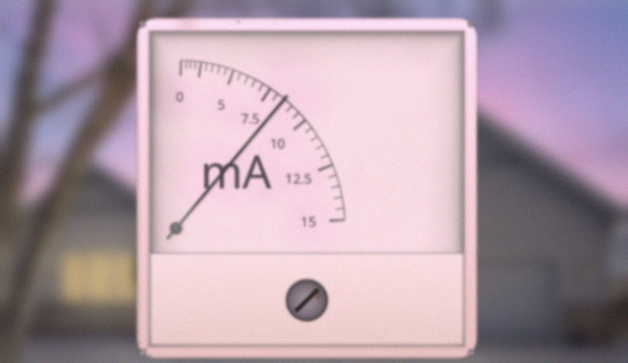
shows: 8.5 mA
